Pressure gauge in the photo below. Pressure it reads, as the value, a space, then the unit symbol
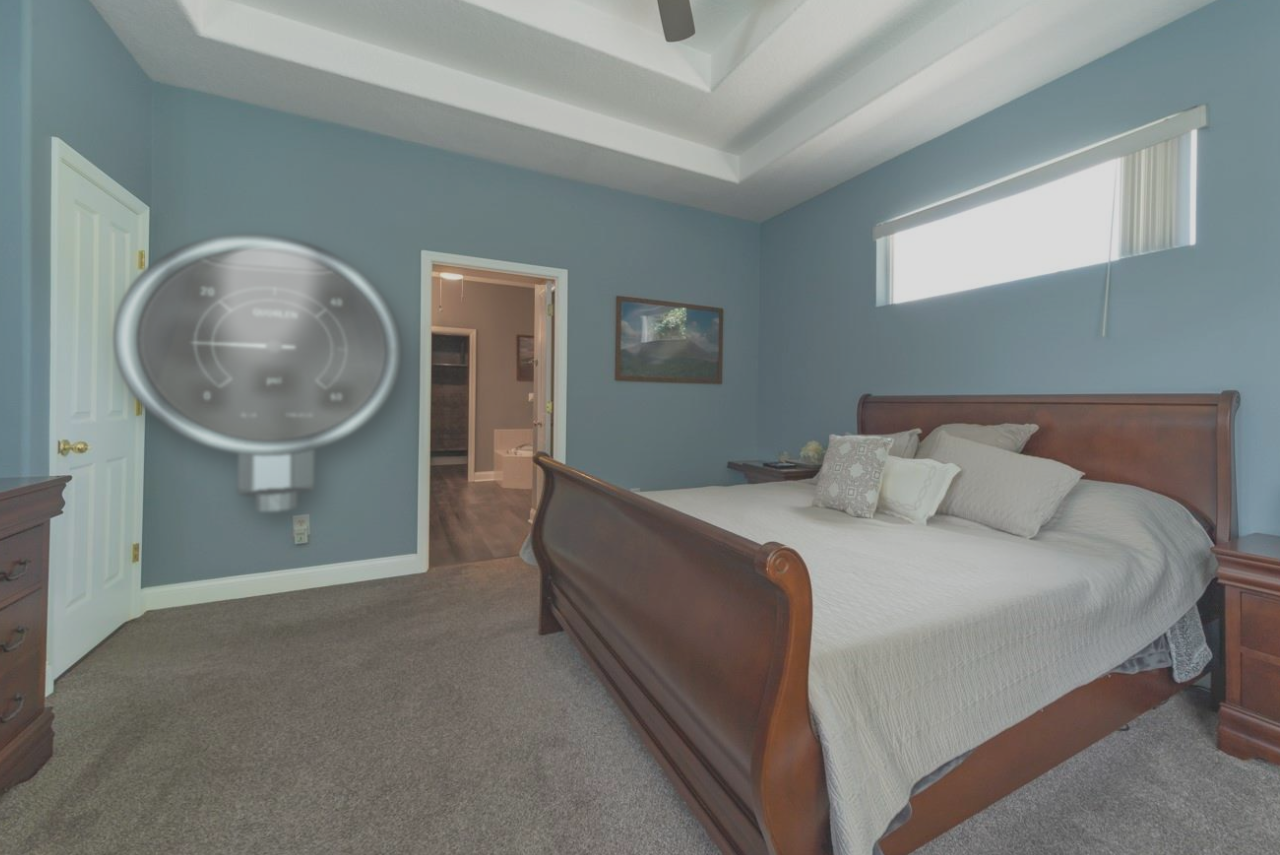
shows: 10 psi
